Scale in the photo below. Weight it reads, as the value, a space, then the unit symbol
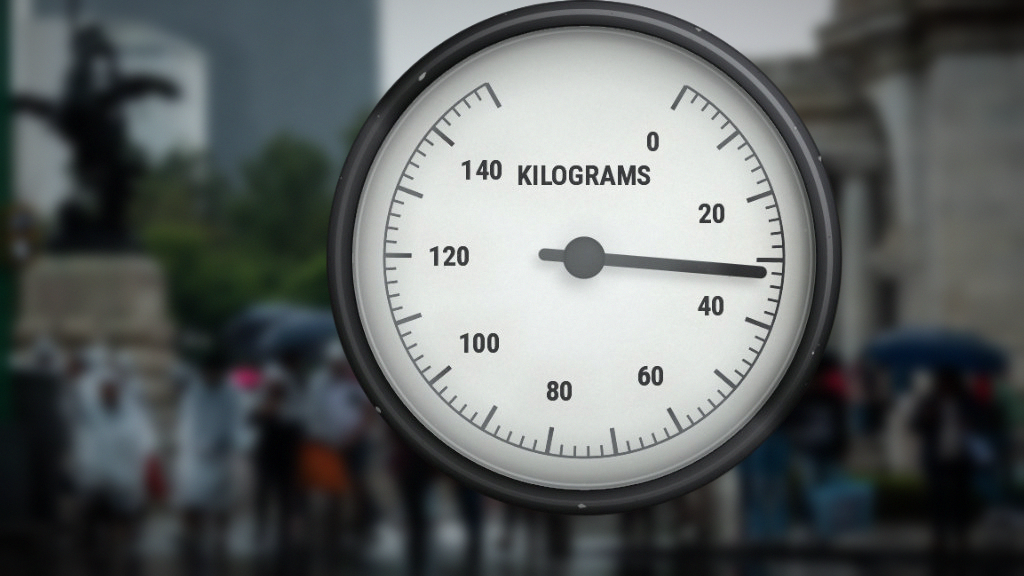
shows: 32 kg
